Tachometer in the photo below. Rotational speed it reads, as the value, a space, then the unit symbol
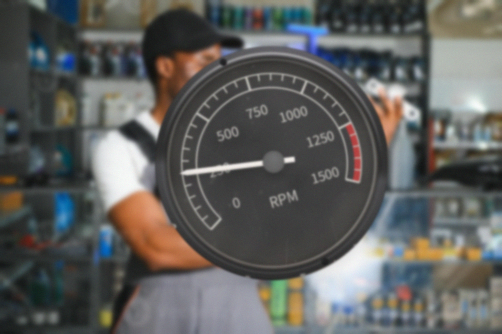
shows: 250 rpm
